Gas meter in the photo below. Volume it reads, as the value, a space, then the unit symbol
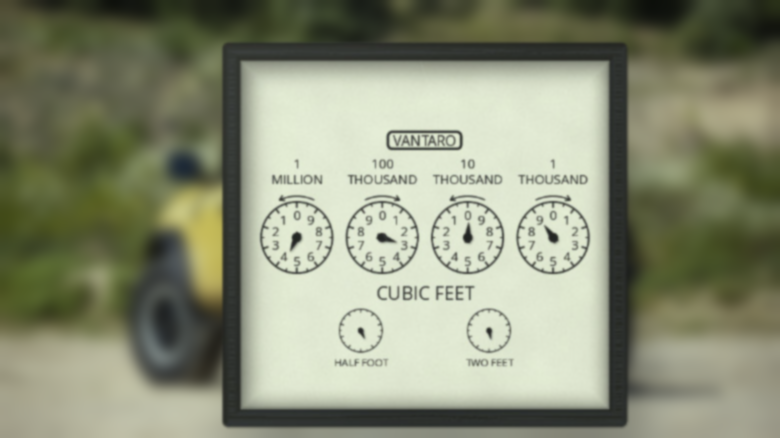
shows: 429900 ft³
